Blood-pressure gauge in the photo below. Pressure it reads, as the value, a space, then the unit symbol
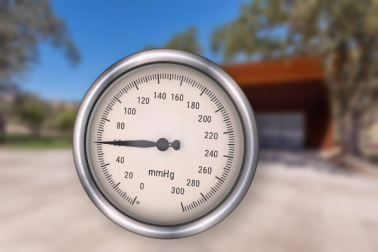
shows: 60 mmHg
